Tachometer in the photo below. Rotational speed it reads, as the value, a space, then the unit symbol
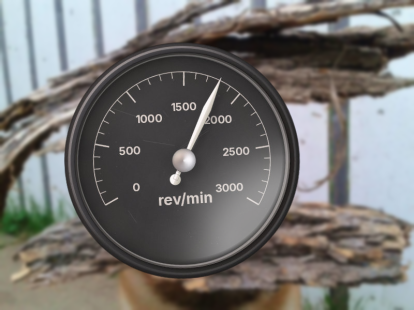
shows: 1800 rpm
